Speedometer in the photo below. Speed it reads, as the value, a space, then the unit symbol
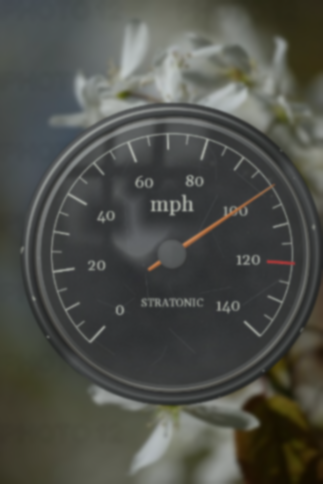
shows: 100 mph
